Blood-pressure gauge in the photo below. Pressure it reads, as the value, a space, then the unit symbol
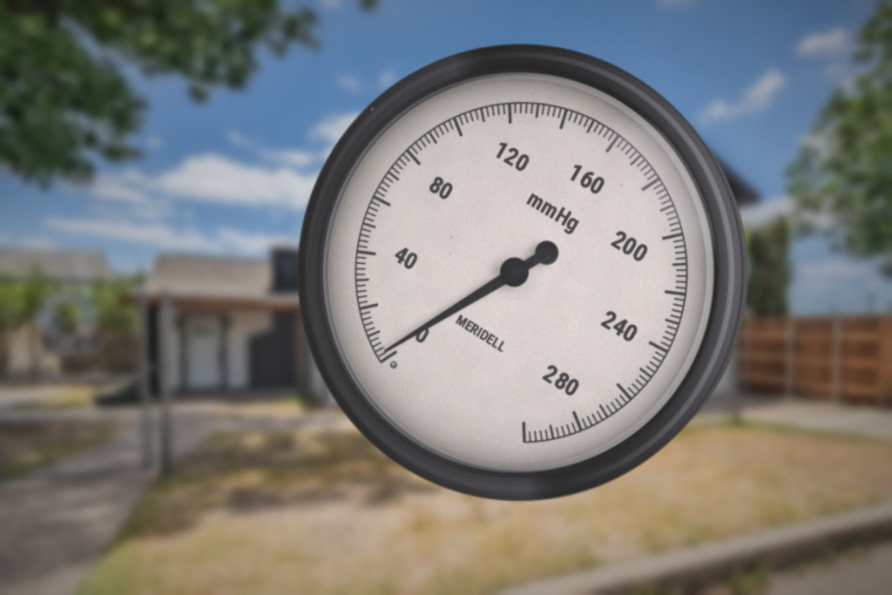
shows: 2 mmHg
